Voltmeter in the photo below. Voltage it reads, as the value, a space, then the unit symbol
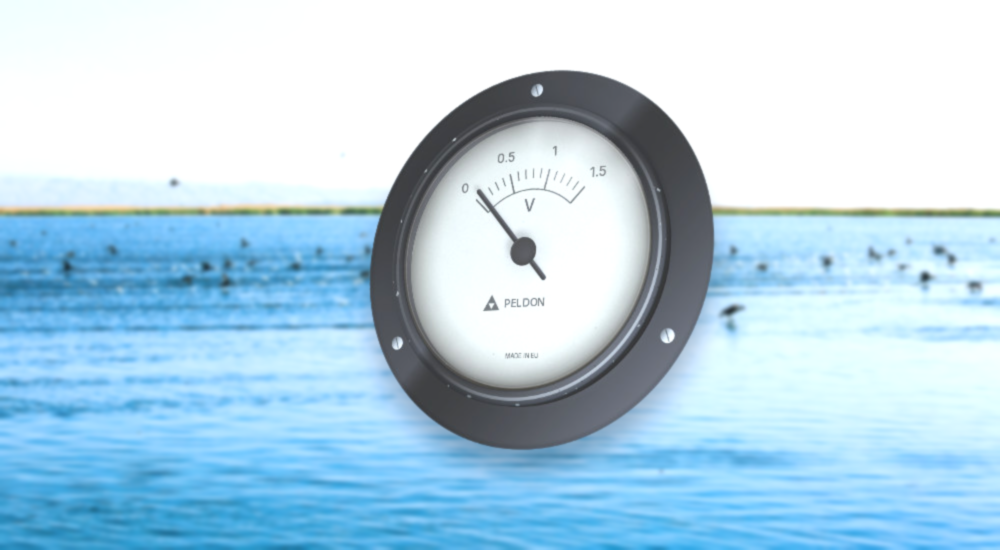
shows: 0.1 V
